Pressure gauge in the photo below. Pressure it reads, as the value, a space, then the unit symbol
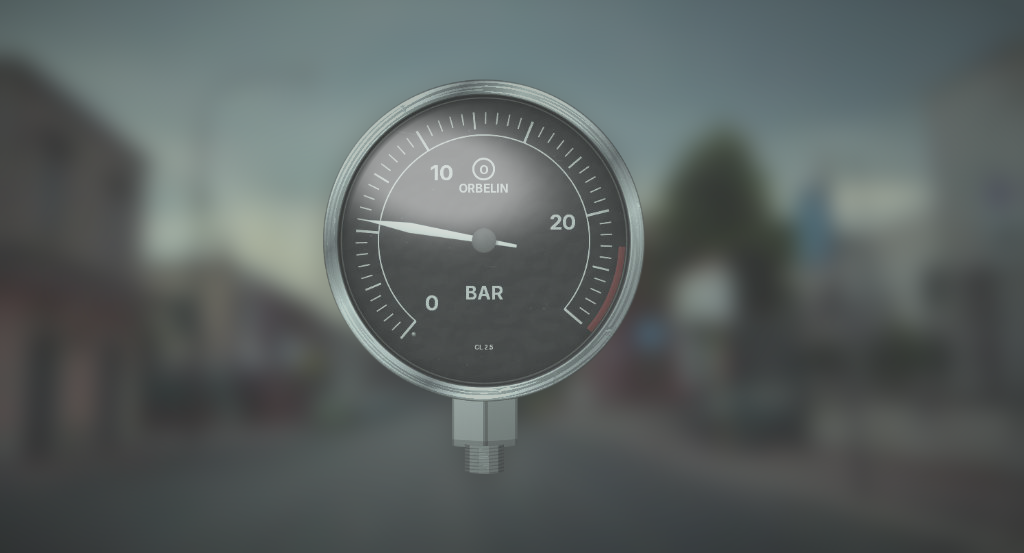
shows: 5.5 bar
